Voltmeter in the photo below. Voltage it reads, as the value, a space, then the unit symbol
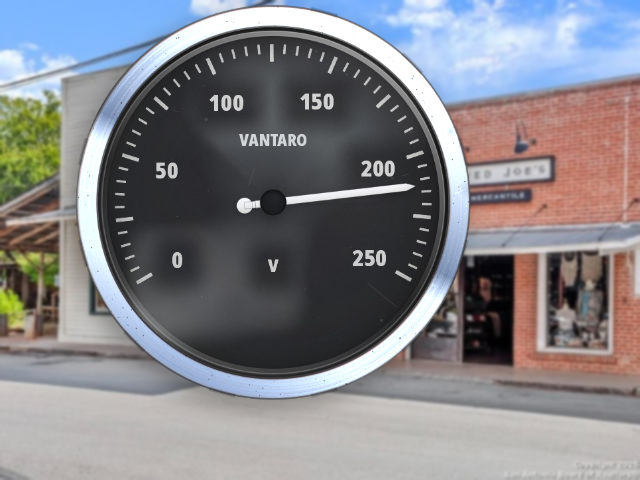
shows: 212.5 V
